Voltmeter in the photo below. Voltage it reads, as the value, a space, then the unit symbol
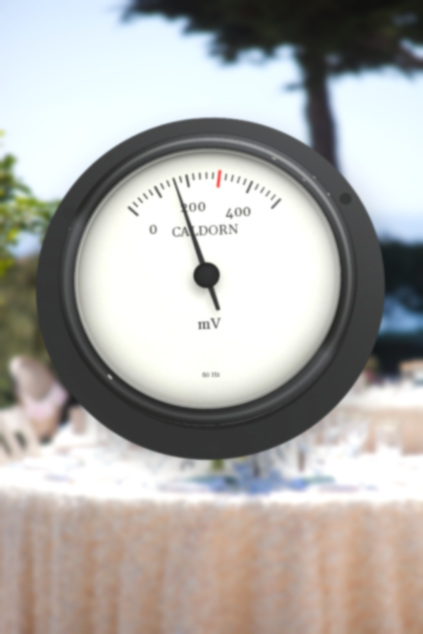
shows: 160 mV
